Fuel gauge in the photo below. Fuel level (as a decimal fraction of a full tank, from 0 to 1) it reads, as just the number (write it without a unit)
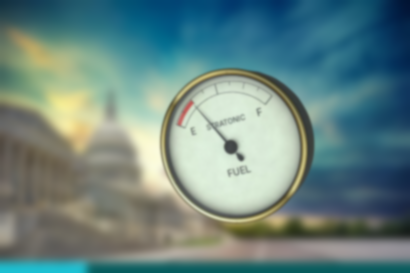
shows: 0.25
